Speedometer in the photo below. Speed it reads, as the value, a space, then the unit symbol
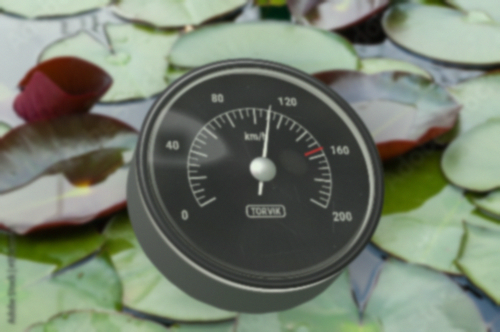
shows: 110 km/h
